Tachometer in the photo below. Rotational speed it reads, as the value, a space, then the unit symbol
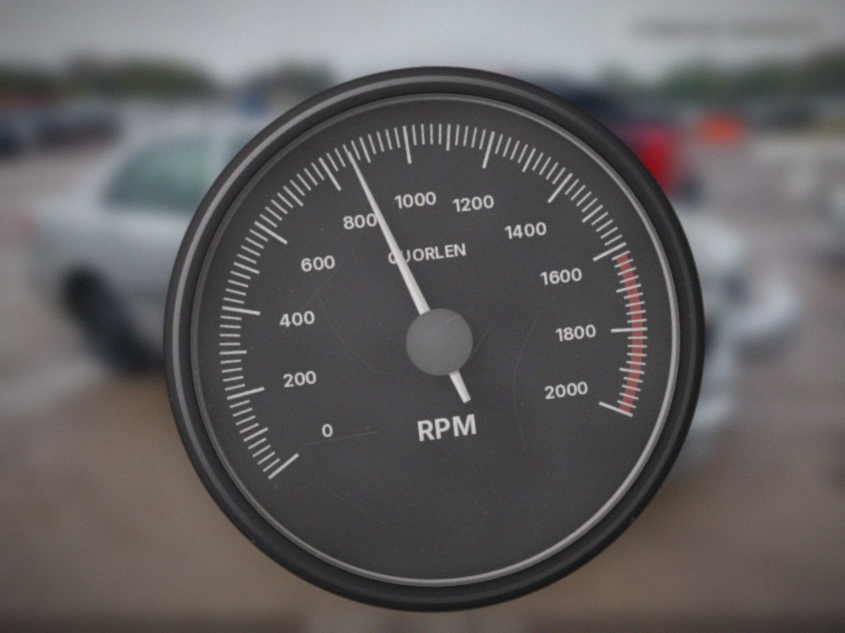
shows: 860 rpm
